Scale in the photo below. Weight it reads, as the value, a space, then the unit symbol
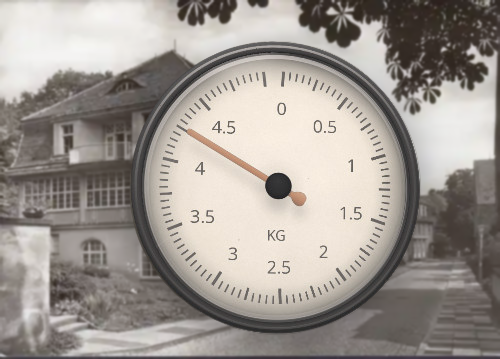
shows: 4.25 kg
